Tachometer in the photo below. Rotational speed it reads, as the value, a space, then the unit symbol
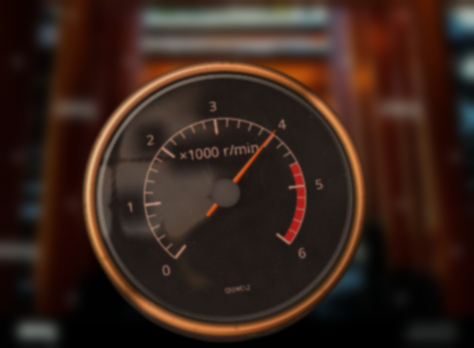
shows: 4000 rpm
